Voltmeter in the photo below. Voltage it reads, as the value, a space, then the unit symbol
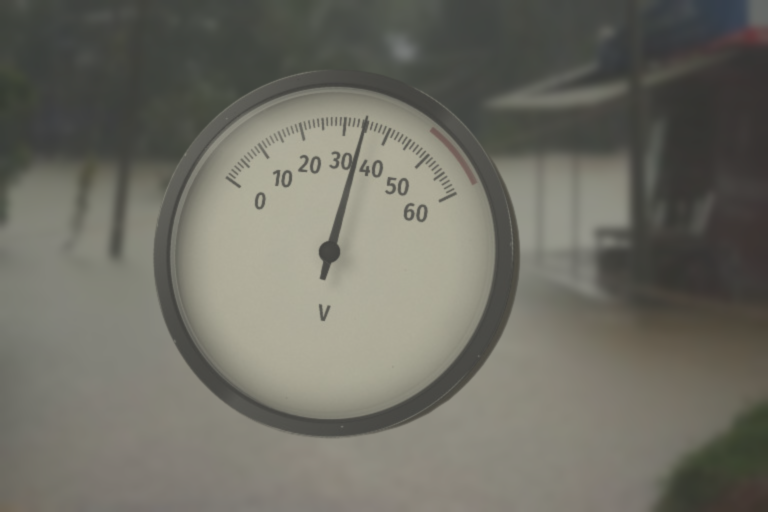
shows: 35 V
